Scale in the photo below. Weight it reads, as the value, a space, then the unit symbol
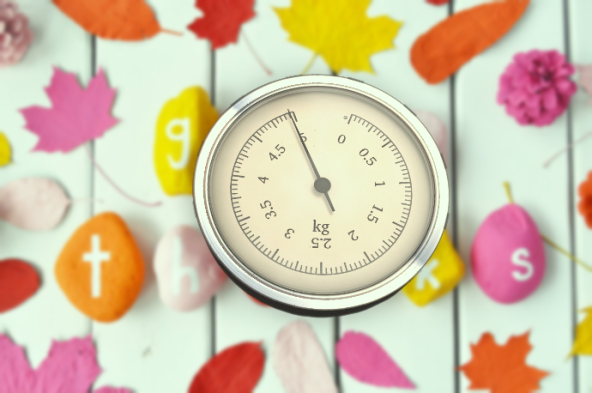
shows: 4.95 kg
